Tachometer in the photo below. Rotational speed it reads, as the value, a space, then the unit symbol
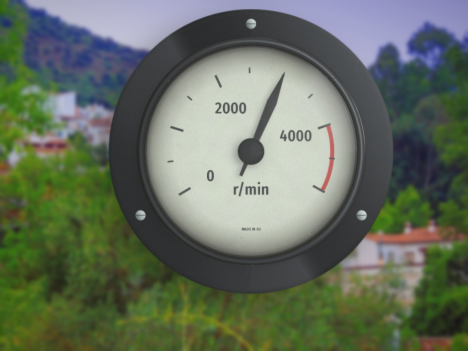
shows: 3000 rpm
